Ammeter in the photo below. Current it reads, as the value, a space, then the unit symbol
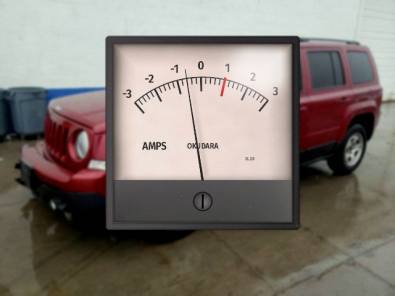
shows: -0.6 A
